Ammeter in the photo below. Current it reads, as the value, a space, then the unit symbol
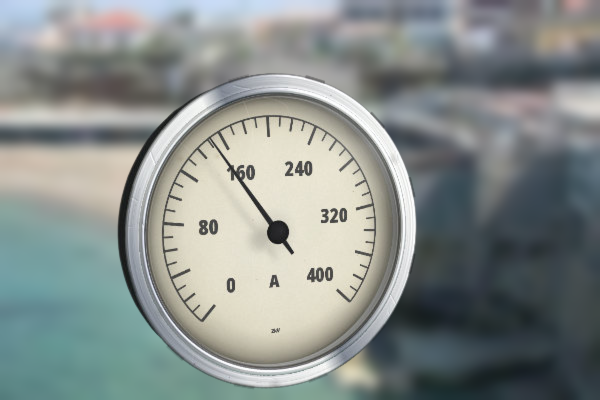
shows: 150 A
